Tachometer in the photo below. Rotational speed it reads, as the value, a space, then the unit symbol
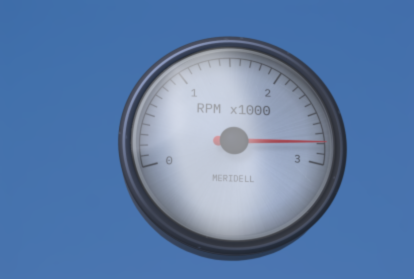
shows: 2800 rpm
